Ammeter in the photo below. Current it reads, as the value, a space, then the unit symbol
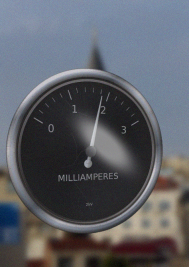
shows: 1.8 mA
